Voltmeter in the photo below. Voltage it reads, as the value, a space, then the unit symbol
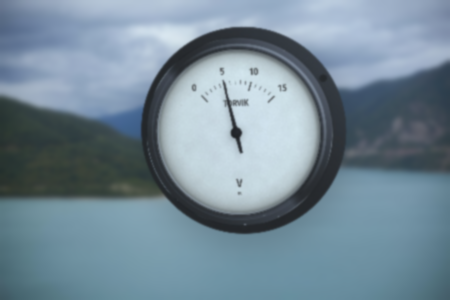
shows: 5 V
